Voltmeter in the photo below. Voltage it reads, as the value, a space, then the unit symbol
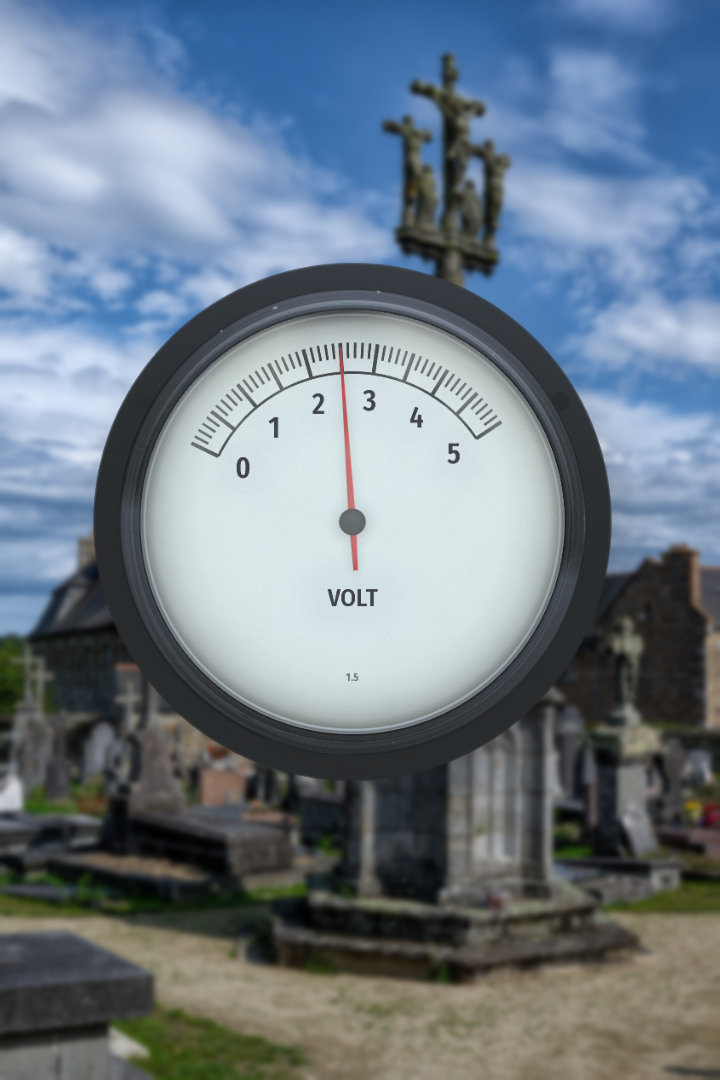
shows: 2.5 V
